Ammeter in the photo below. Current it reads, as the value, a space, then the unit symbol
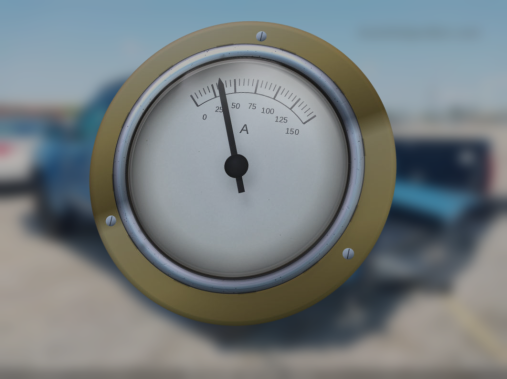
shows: 35 A
